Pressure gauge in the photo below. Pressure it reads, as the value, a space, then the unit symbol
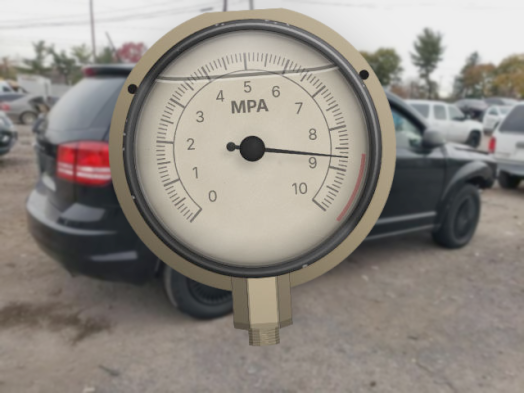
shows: 8.7 MPa
